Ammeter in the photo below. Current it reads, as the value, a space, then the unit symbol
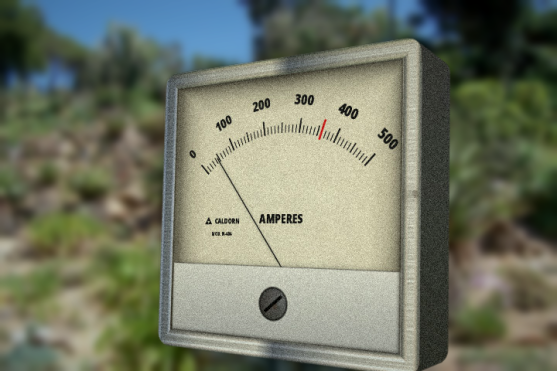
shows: 50 A
